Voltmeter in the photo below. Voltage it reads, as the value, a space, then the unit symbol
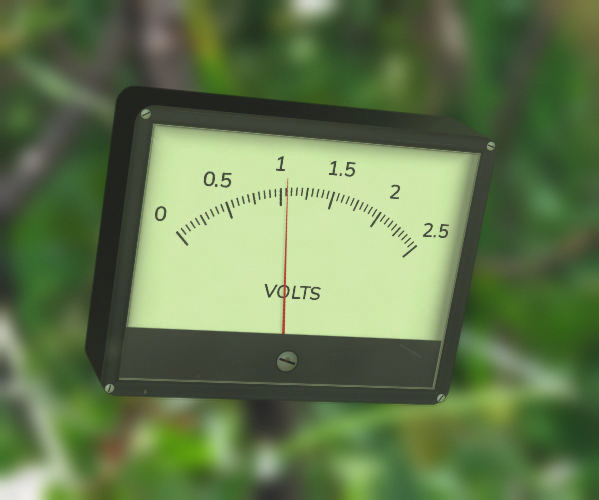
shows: 1.05 V
